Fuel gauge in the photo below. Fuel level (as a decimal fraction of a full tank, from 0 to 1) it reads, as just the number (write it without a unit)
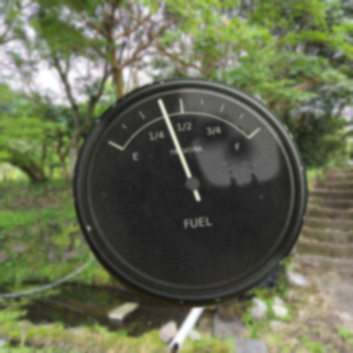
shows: 0.375
